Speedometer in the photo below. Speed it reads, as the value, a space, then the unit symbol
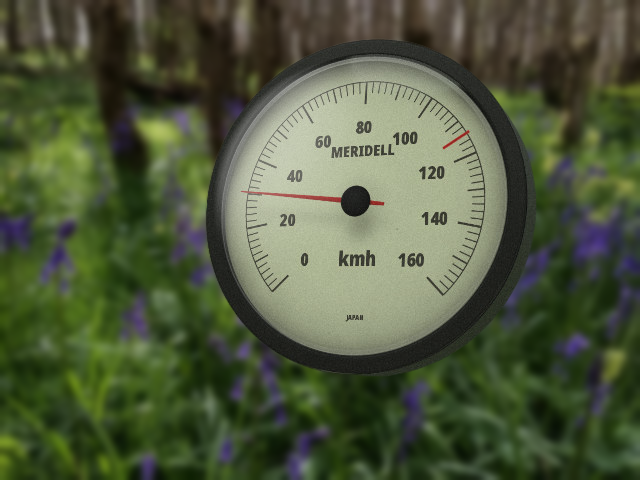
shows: 30 km/h
